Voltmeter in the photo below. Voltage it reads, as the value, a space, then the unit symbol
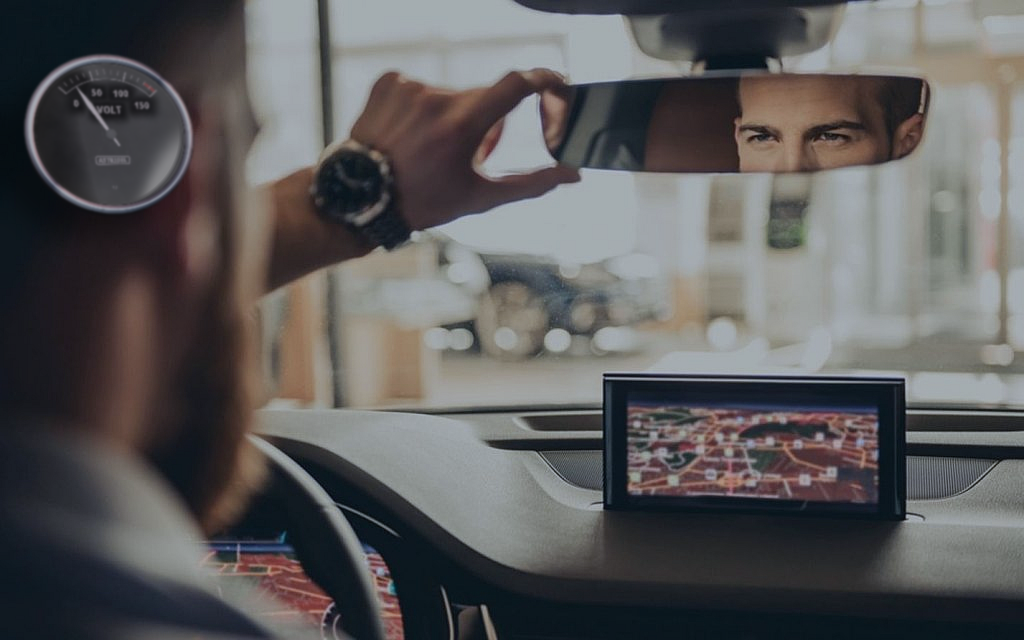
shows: 20 V
